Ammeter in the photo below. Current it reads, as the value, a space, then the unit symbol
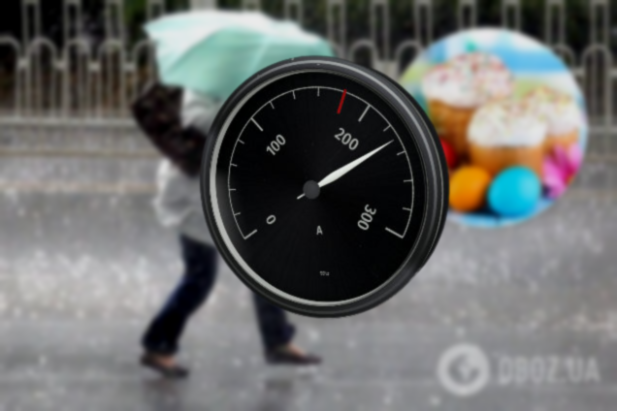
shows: 230 A
